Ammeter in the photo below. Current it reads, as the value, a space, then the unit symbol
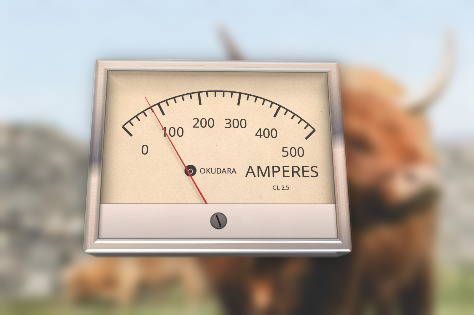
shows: 80 A
